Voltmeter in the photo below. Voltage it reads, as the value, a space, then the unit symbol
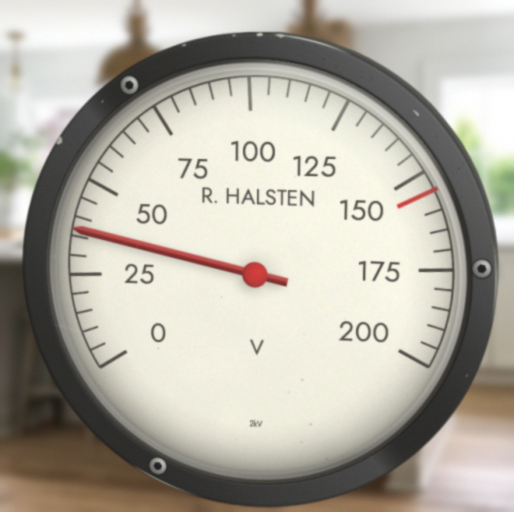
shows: 37.5 V
